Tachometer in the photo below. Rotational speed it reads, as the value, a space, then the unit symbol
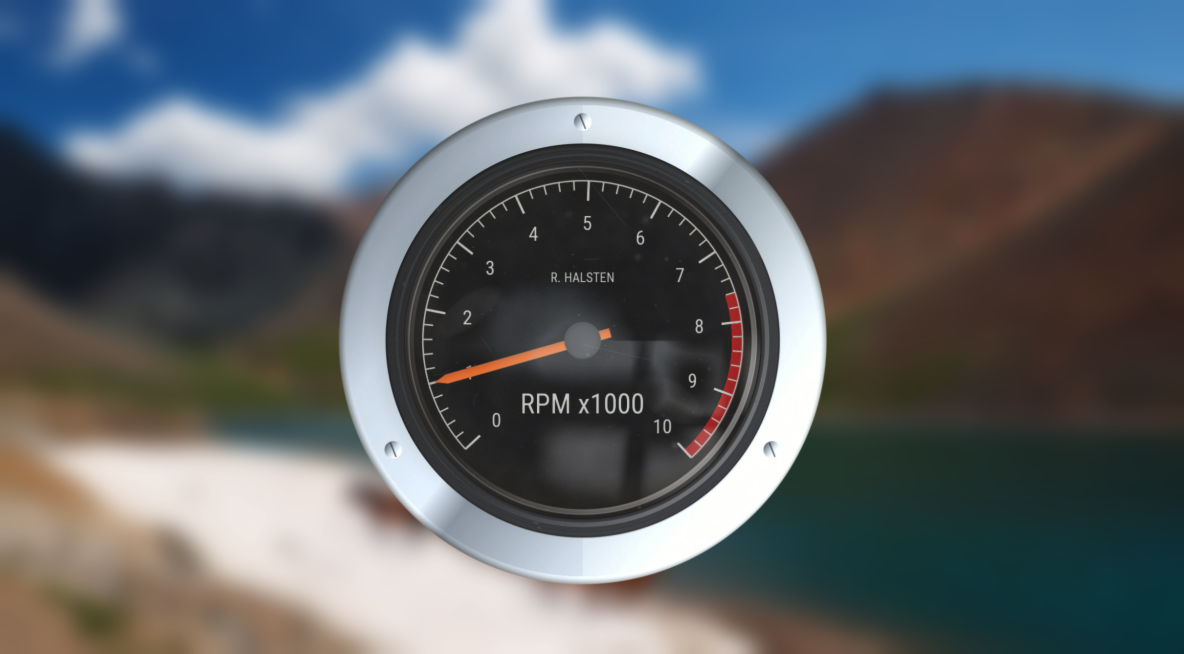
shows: 1000 rpm
